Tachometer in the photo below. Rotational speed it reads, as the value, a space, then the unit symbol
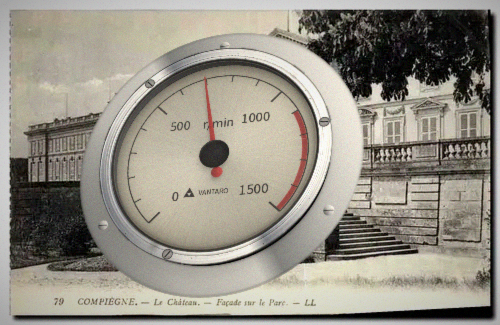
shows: 700 rpm
